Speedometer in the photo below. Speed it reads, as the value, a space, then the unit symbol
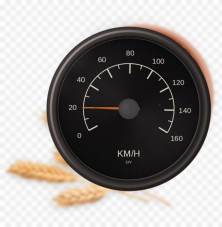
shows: 20 km/h
